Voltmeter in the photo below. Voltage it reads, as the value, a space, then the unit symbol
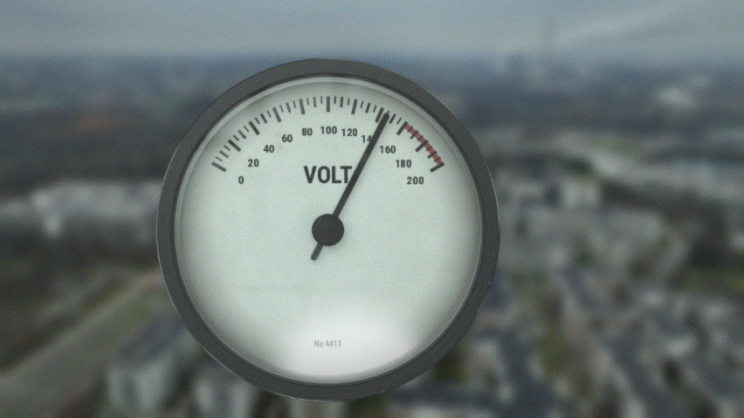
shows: 145 V
